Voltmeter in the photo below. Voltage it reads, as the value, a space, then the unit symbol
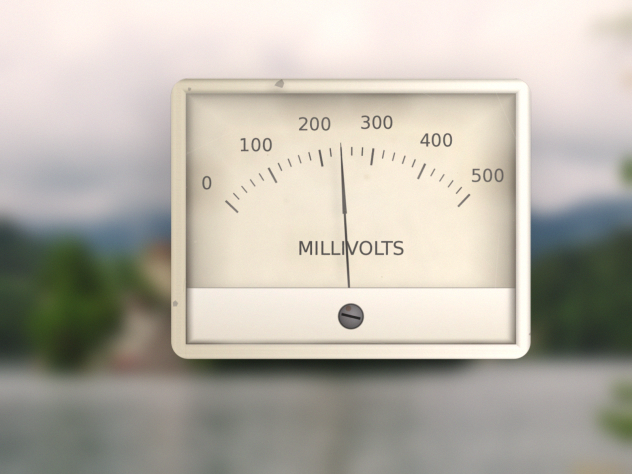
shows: 240 mV
